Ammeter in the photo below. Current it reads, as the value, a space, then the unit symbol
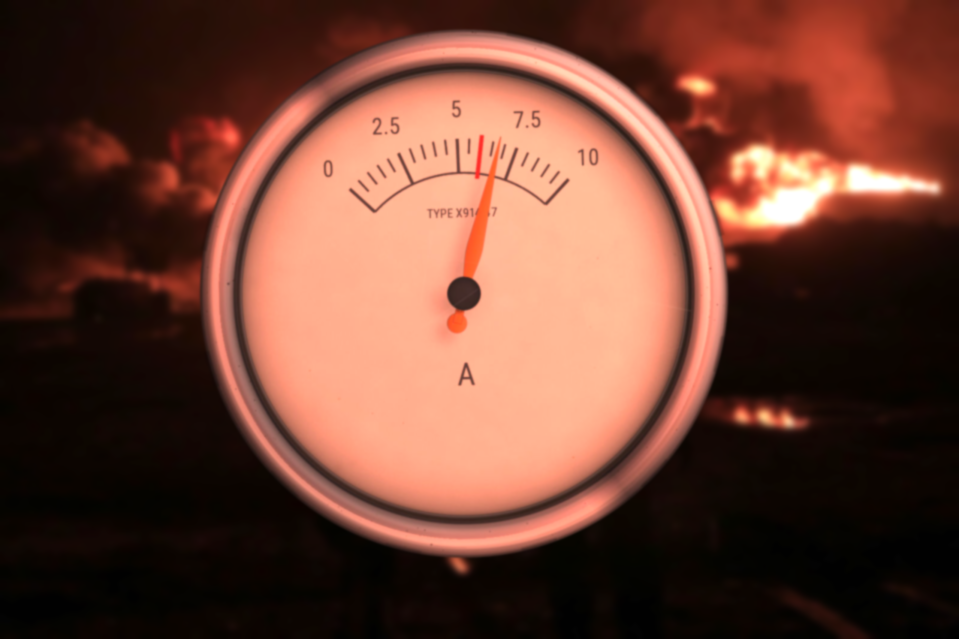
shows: 6.75 A
